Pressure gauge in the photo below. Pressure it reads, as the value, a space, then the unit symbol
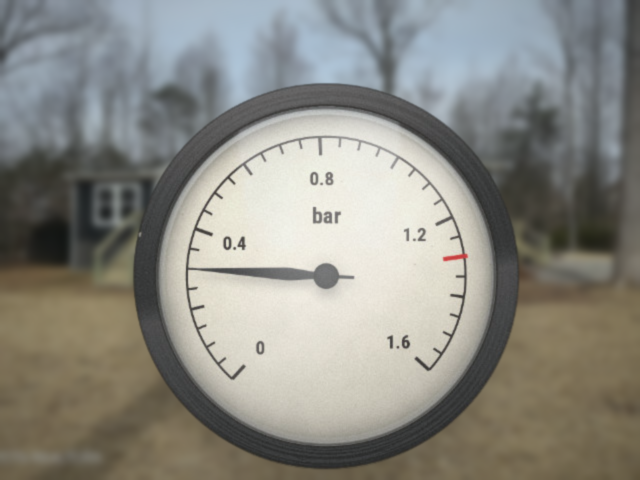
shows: 0.3 bar
